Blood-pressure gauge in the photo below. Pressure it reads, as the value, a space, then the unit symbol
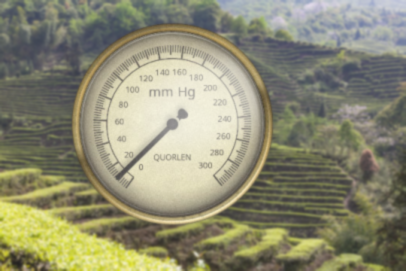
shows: 10 mmHg
